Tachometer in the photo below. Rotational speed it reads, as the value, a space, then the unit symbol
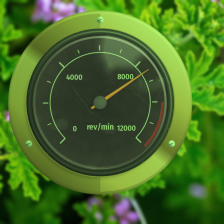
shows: 8500 rpm
